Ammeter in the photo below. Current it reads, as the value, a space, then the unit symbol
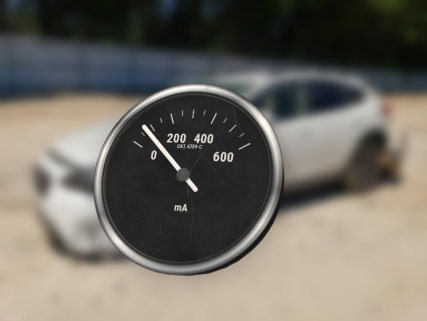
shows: 75 mA
